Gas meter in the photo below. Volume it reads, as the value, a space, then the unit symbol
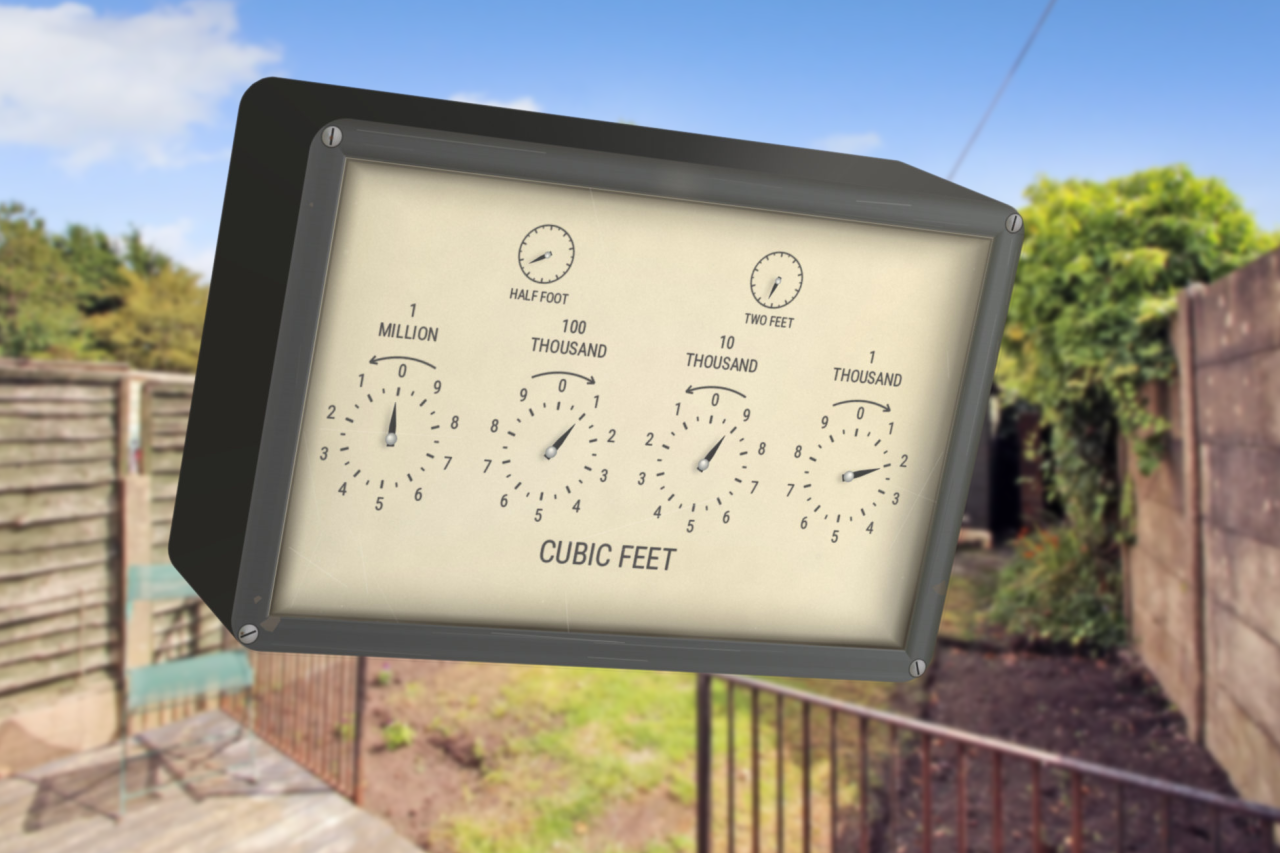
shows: 9200 ft³
